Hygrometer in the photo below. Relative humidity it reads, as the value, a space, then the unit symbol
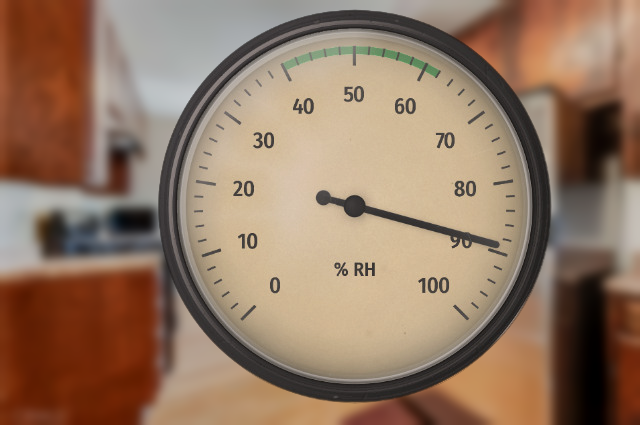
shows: 89 %
